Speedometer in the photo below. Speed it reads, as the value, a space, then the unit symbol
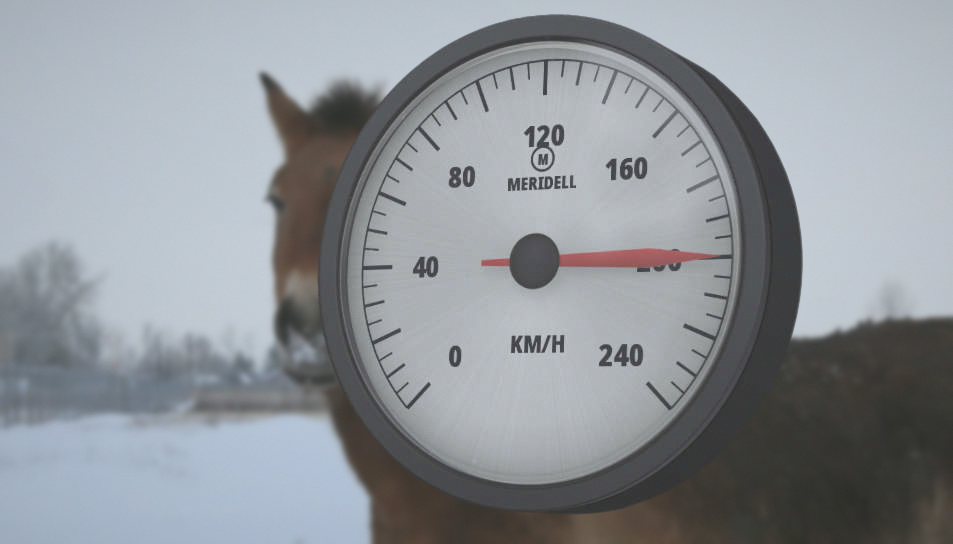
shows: 200 km/h
